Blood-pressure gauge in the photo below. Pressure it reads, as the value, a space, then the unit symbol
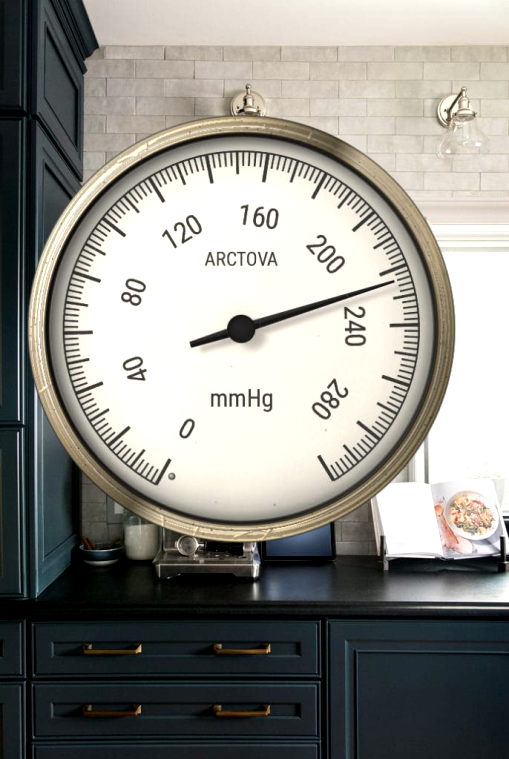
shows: 224 mmHg
